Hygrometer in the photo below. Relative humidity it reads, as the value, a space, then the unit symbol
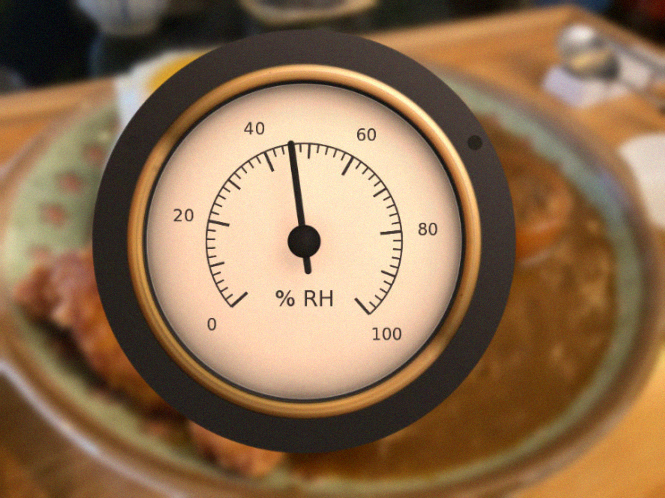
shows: 46 %
